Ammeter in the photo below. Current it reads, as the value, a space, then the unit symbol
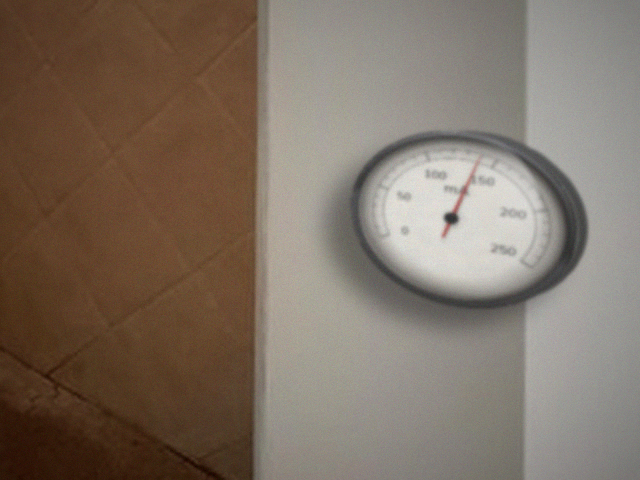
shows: 140 mA
